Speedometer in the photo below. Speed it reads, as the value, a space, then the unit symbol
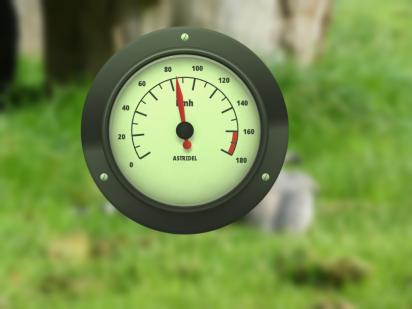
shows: 85 km/h
